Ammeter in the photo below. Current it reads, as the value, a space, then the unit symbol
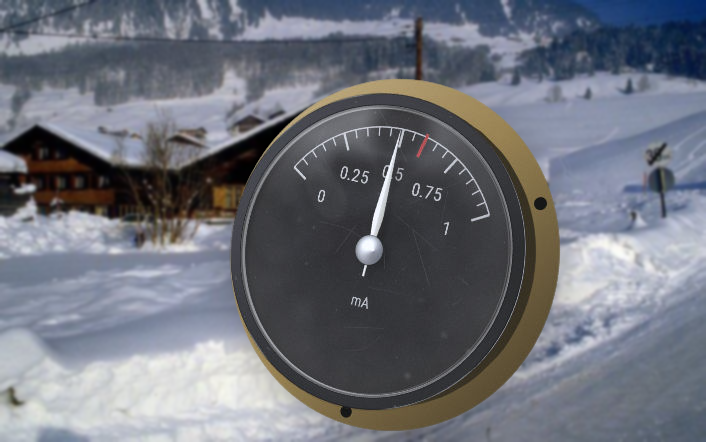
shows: 0.5 mA
